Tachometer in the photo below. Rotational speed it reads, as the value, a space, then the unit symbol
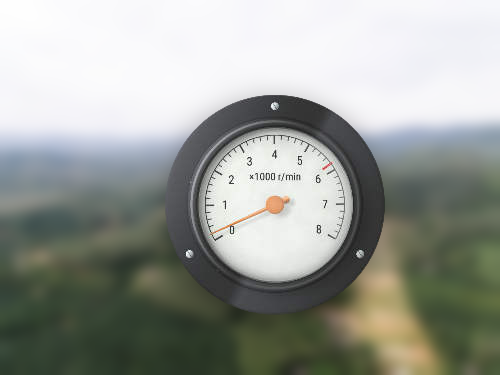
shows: 200 rpm
